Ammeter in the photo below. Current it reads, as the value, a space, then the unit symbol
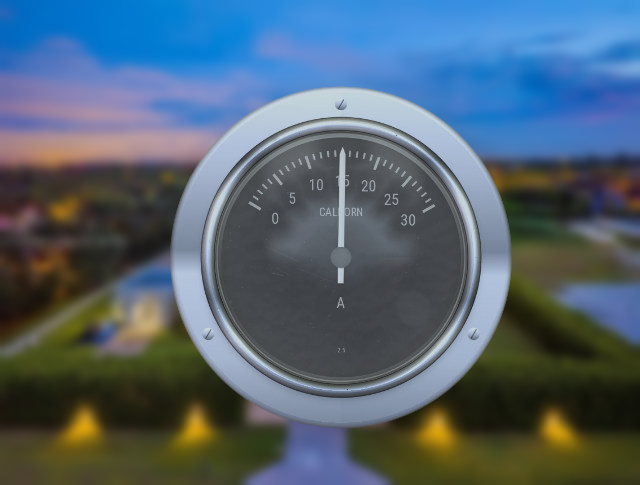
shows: 15 A
